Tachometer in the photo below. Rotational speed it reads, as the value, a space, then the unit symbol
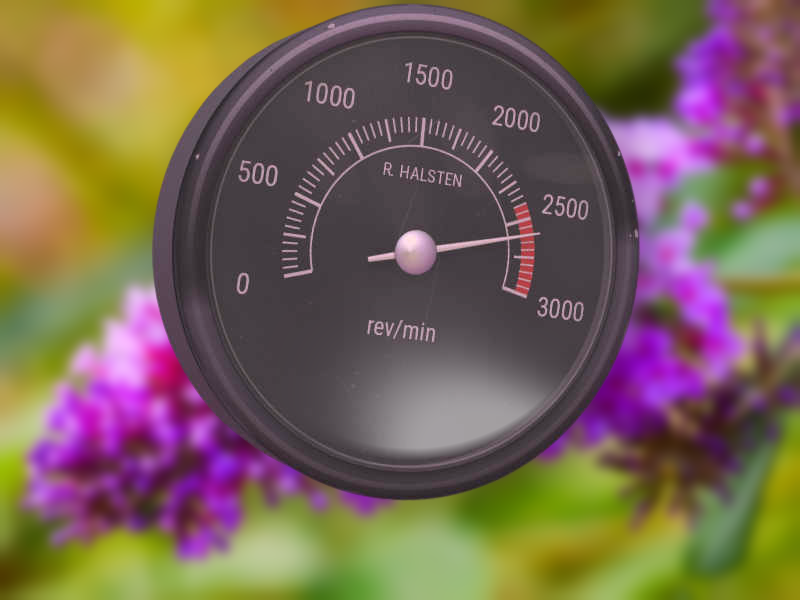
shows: 2600 rpm
